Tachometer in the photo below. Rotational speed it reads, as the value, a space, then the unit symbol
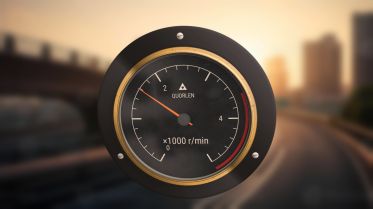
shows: 1600 rpm
